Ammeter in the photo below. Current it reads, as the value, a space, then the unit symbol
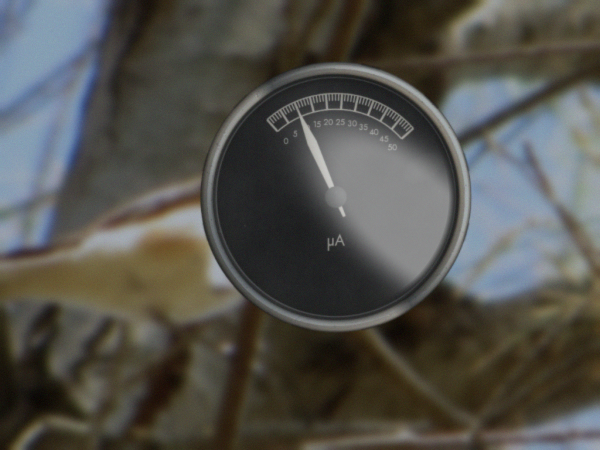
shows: 10 µA
